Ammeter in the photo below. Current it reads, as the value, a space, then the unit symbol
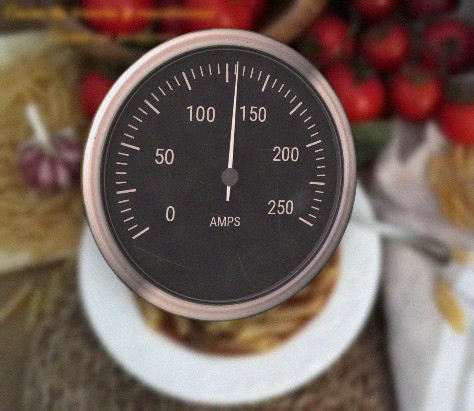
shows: 130 A
